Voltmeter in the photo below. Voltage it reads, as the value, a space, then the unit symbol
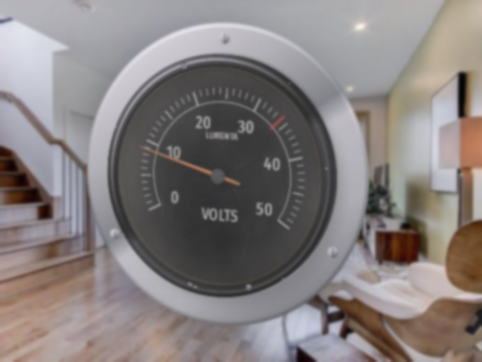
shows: 9 V
